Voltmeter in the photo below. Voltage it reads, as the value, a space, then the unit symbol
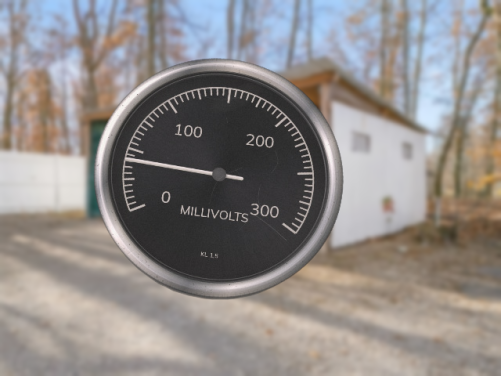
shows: 40 mV
